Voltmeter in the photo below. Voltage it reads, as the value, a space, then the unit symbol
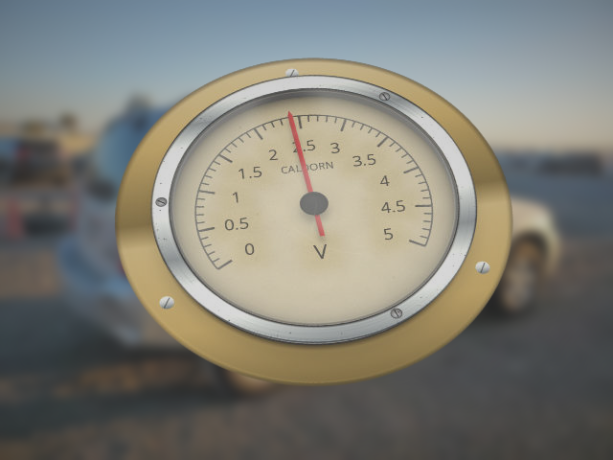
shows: 2.4 V
